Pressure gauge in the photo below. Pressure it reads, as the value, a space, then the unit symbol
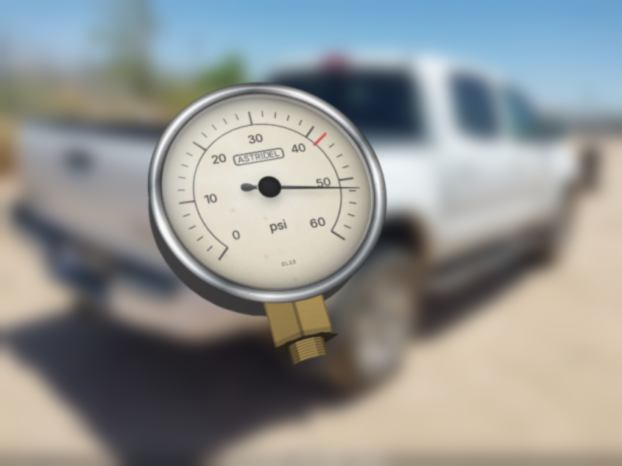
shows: 52 psi
